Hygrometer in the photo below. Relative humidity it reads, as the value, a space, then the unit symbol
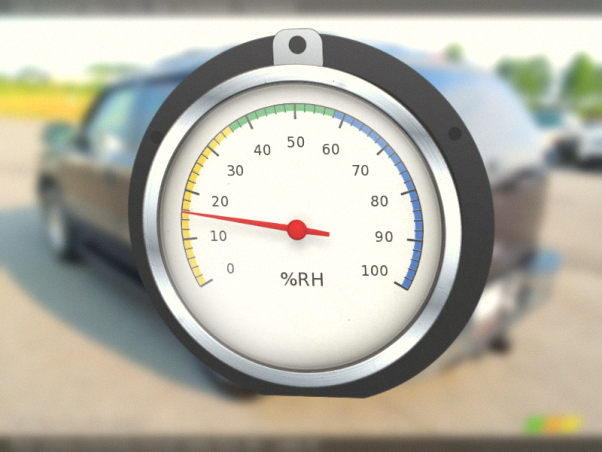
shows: 16 %
